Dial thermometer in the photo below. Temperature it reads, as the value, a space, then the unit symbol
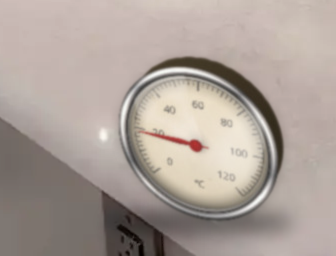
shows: 20 °C
